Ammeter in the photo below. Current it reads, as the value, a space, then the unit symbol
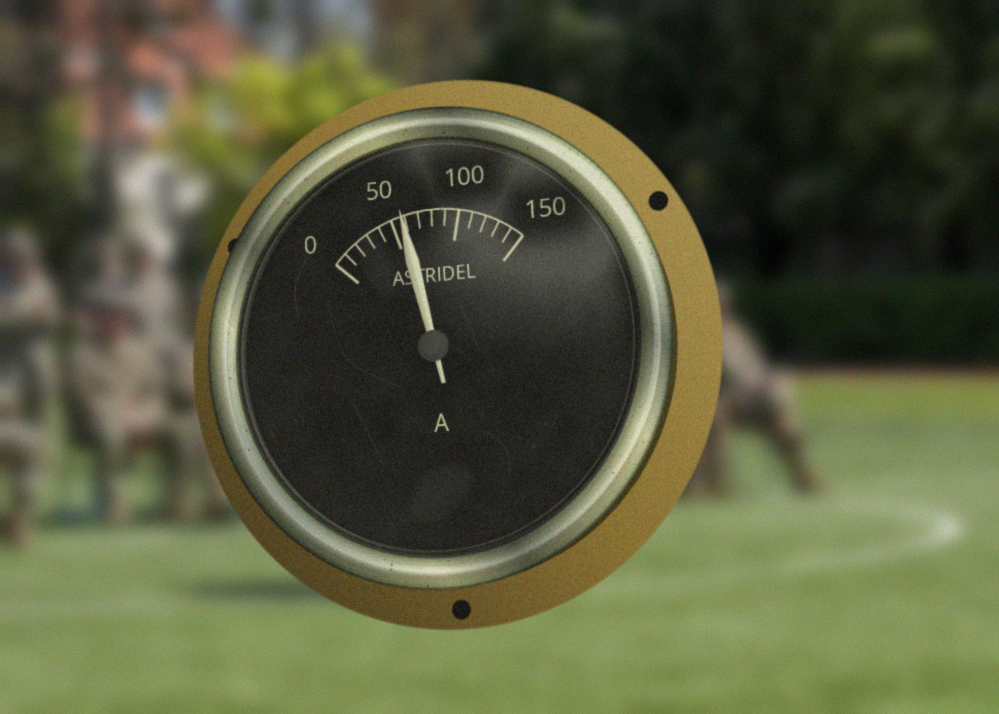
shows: 60 A
